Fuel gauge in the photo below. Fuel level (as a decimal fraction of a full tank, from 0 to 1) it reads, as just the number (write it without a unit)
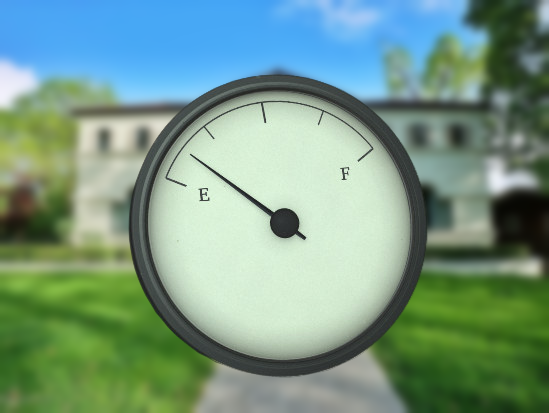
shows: 0.125
